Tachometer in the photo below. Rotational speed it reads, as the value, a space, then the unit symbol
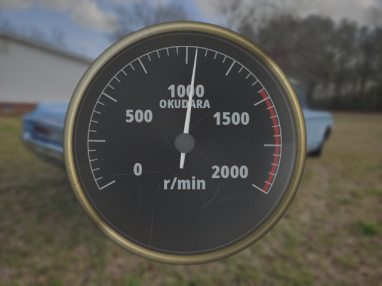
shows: 1050 rpm
